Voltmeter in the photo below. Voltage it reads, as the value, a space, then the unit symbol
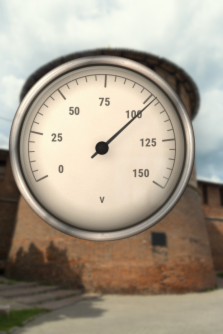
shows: 102.5 V
